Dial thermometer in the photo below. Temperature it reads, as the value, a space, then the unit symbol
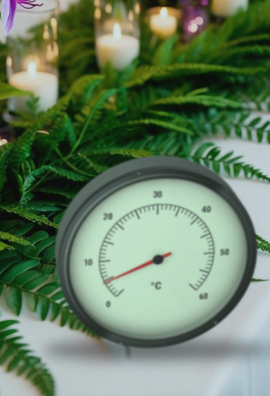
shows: 5 °C
